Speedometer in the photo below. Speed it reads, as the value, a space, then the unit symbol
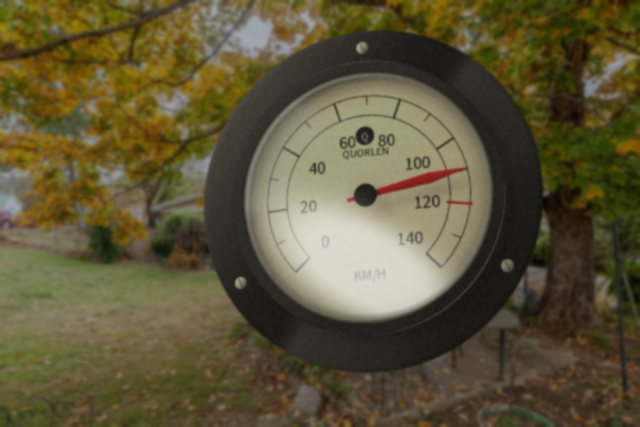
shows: 110 km/h
